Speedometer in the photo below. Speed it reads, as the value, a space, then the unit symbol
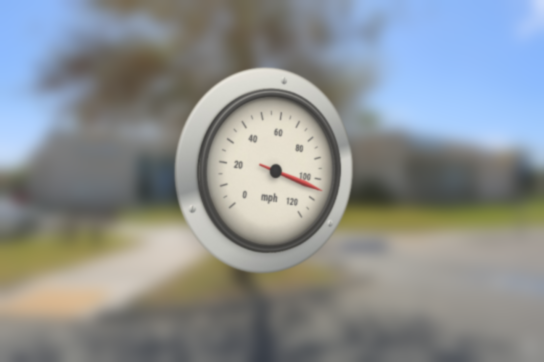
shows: 105 mph
